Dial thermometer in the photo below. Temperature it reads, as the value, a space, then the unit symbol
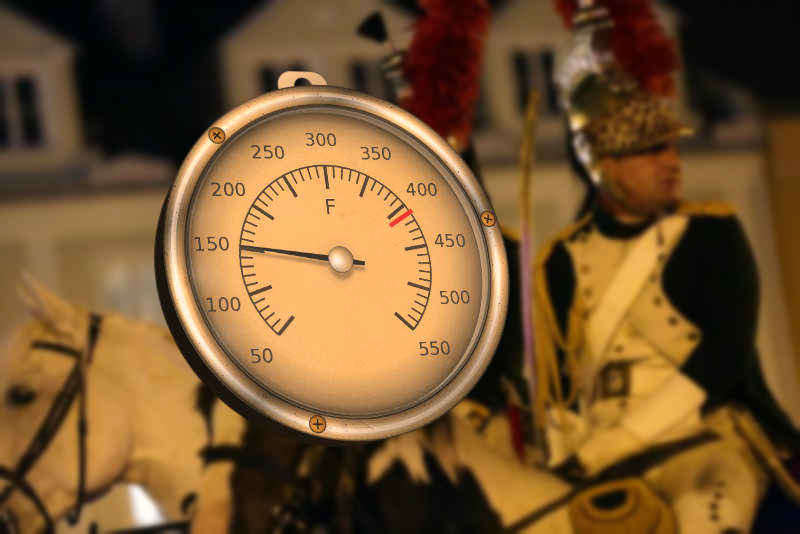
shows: 150 °F
